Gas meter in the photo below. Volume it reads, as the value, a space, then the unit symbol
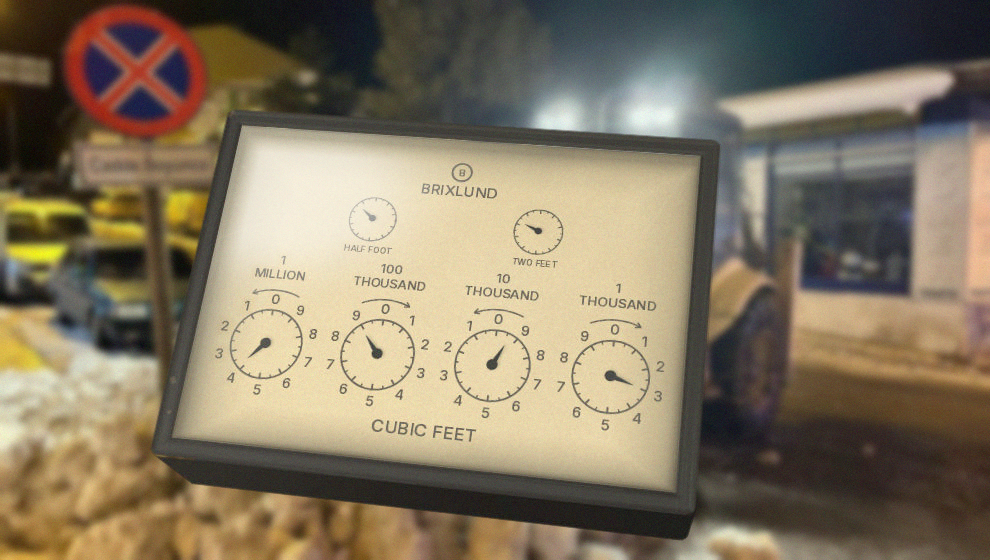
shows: 389300 ft³
